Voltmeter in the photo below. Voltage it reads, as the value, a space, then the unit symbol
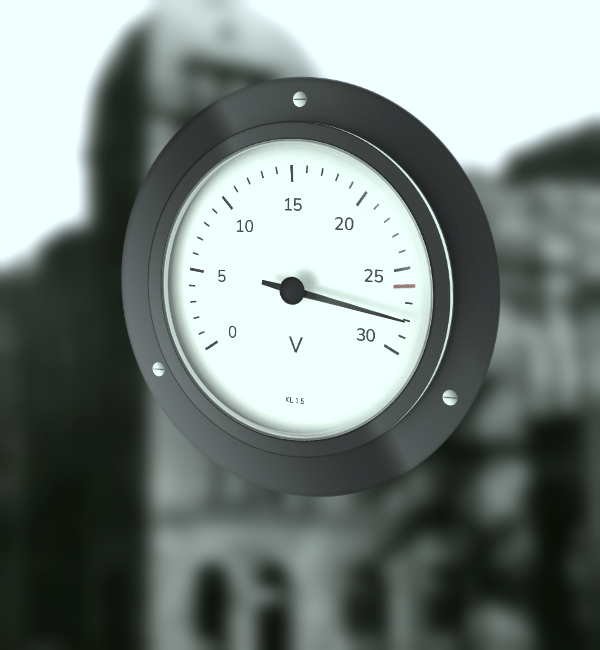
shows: 28 V
